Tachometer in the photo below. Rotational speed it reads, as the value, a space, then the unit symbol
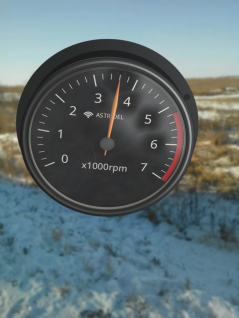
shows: 3600 rpm
